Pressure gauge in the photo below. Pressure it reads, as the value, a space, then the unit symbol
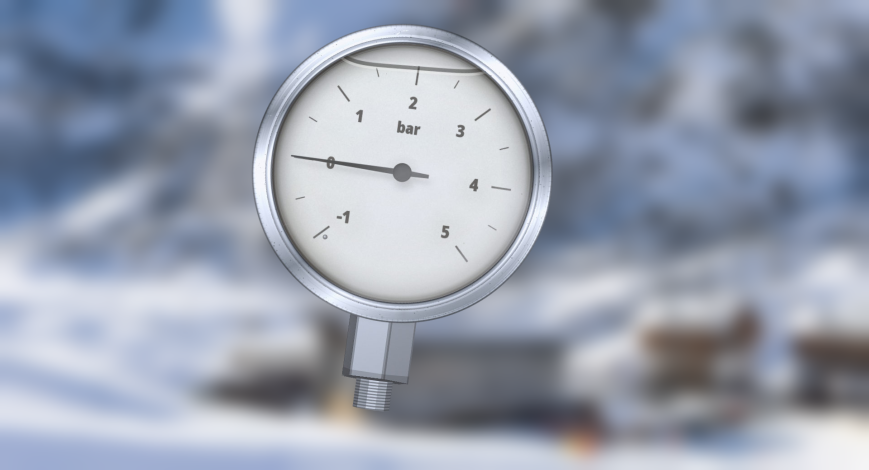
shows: 0 bar
